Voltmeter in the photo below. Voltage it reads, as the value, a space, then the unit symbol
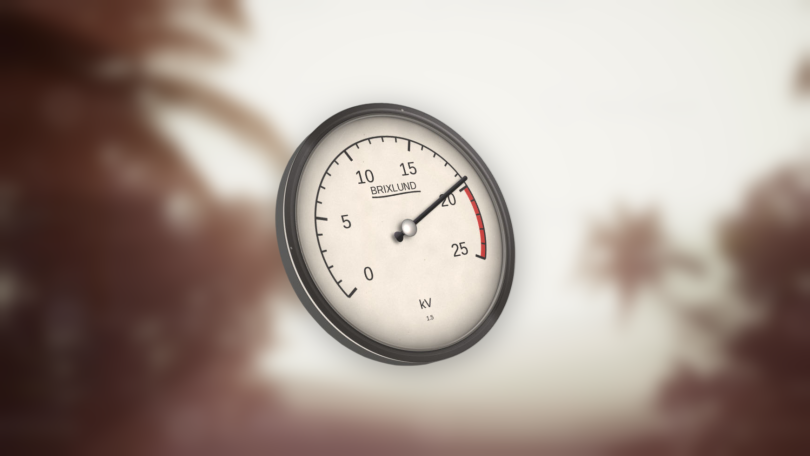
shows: 19.5 kV
